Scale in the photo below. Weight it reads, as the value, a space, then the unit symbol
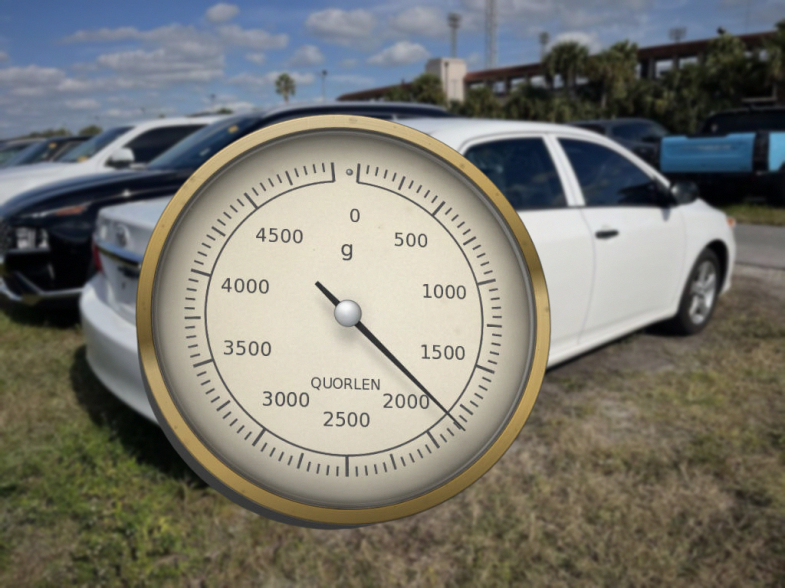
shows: 1850 g
